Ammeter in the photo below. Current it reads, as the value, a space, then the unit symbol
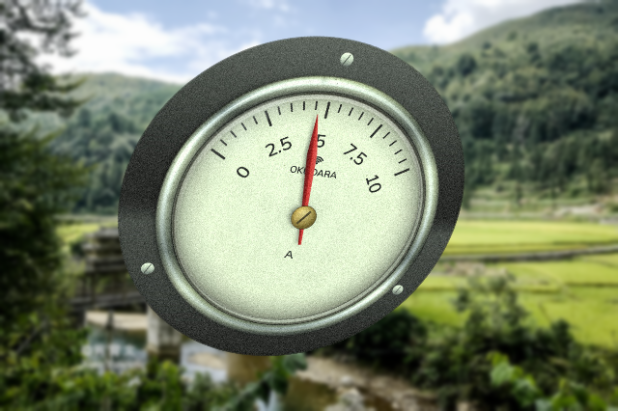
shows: 4.5 A
